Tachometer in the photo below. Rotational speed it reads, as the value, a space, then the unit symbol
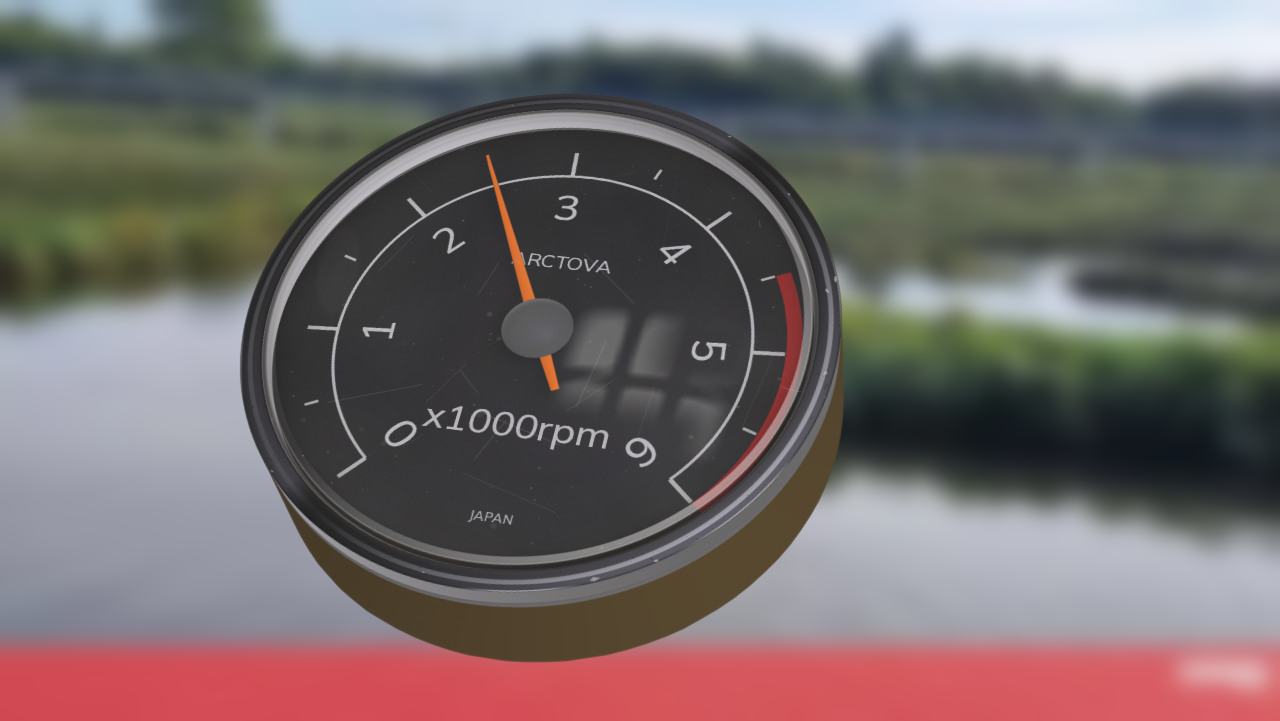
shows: 2500 rpm
